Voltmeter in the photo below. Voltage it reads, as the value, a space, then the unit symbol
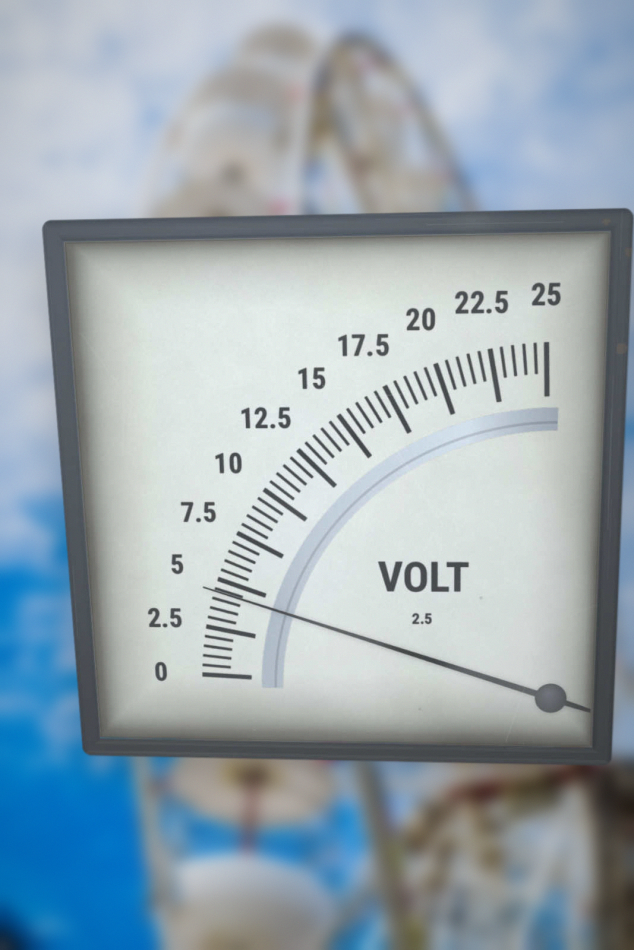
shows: 4.5 V
